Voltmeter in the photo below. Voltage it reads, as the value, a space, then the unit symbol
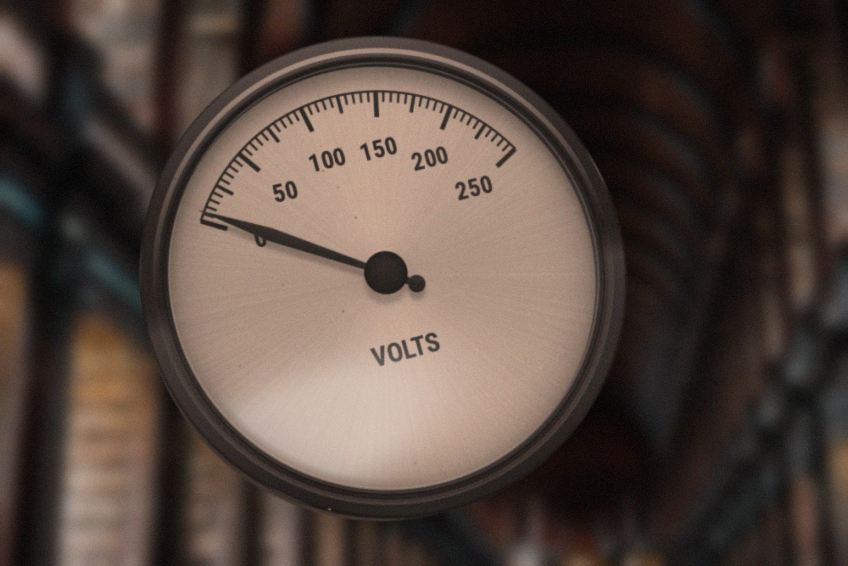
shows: 5 V
